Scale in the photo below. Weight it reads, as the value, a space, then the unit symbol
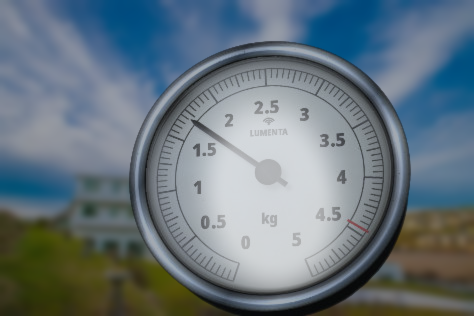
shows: 1.7 kg
